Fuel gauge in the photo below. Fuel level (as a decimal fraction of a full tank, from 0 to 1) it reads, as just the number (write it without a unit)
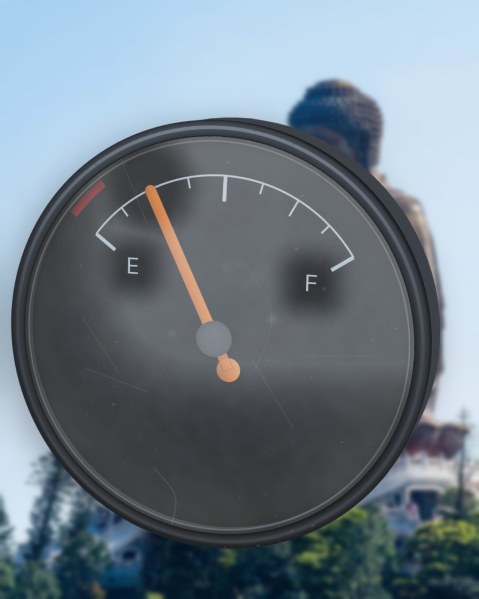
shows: 0.25
